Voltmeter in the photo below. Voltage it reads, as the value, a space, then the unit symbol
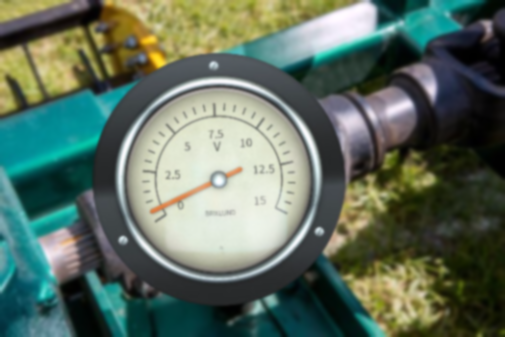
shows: 0.5 V
